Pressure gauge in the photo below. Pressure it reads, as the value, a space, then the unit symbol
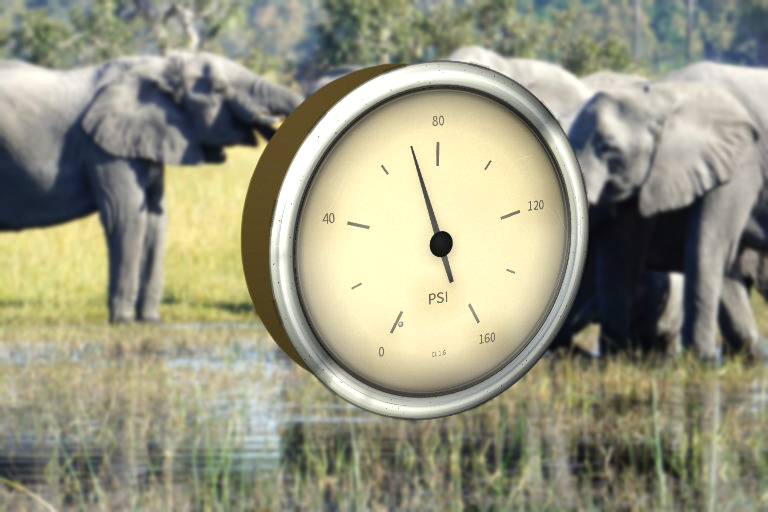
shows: 70 psi
